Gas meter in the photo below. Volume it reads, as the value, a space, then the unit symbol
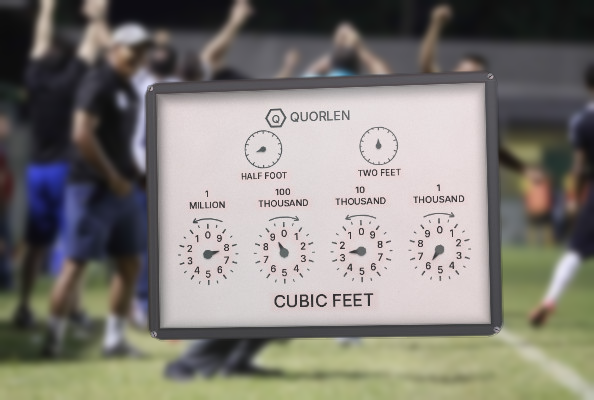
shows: 792600 ft³
